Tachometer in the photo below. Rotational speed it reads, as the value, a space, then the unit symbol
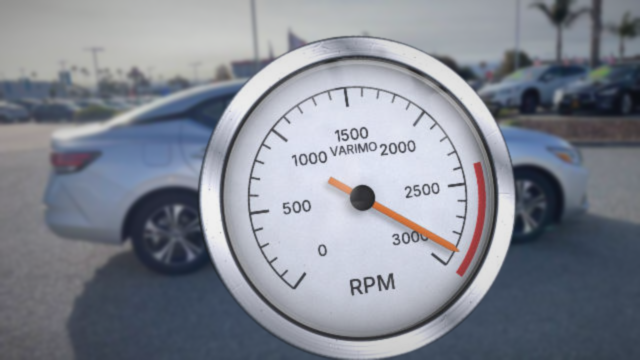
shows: 2900 rpm
